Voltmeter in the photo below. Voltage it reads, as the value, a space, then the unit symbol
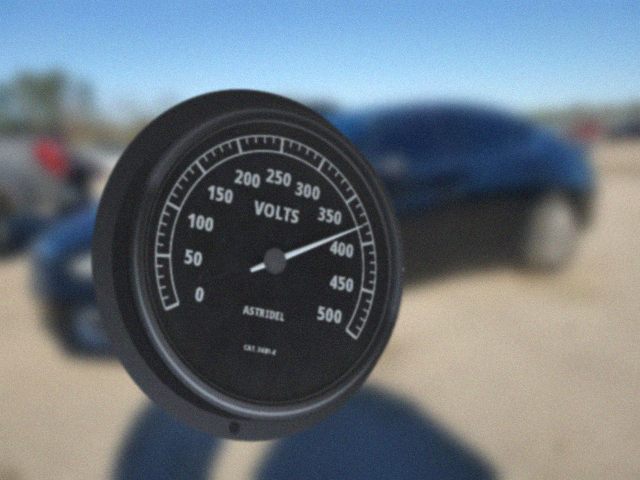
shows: 380 V
